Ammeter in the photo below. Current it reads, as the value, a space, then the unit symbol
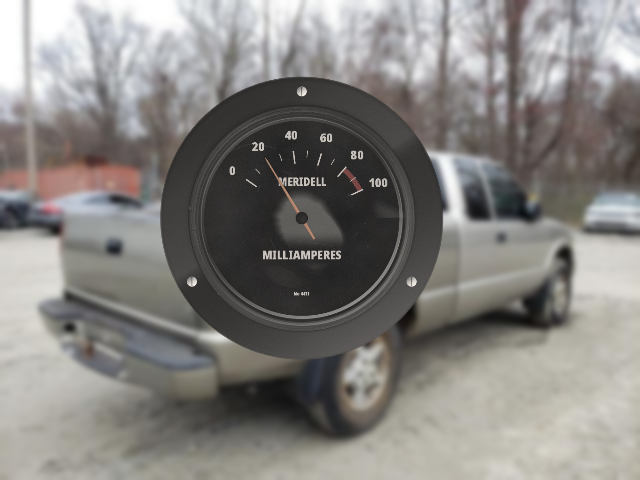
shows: 20 mA
